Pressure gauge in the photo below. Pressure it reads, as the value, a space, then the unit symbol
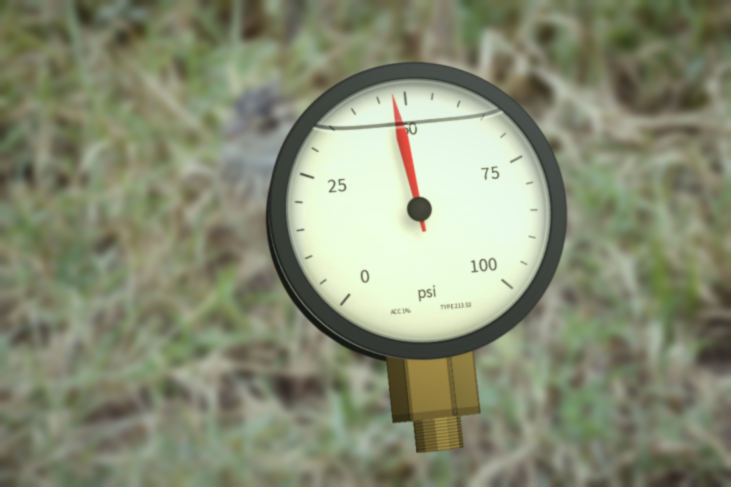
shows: 47.5 psi
